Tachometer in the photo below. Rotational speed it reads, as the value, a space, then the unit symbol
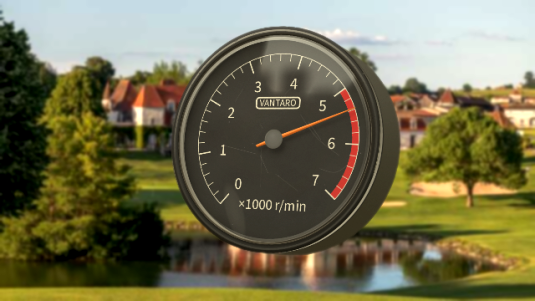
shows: 5400 rpm
